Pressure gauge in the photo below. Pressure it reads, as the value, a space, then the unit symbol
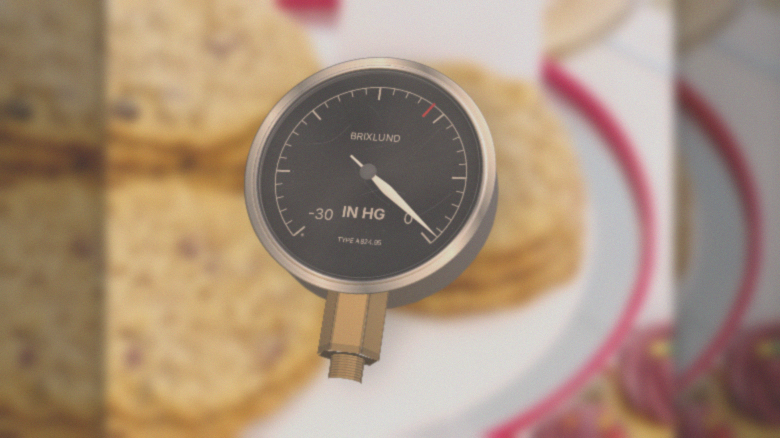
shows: -0.5 inHg
